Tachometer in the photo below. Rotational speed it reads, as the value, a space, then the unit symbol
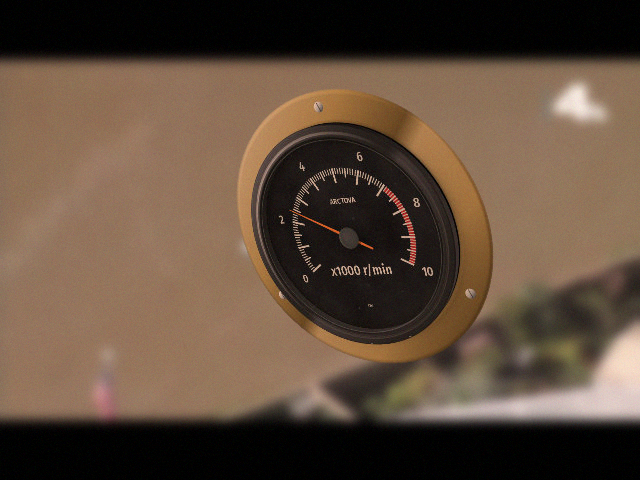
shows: 2500 rpm
